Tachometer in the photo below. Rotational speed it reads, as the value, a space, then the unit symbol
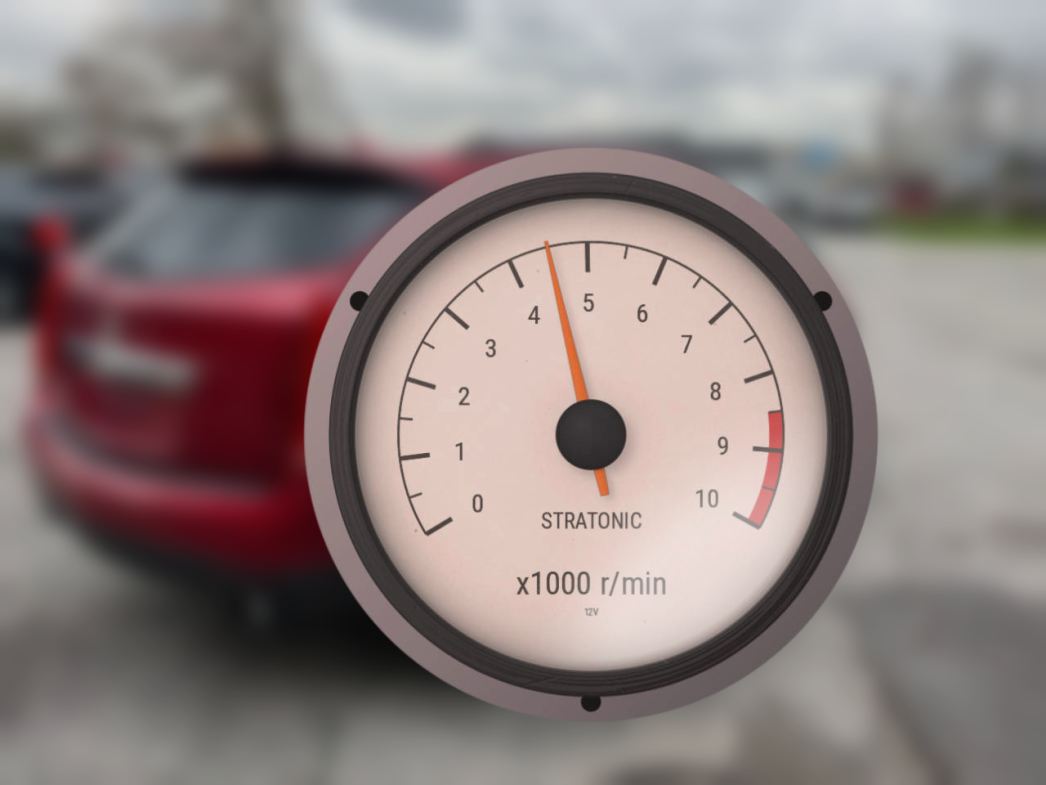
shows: 4500 rpm
